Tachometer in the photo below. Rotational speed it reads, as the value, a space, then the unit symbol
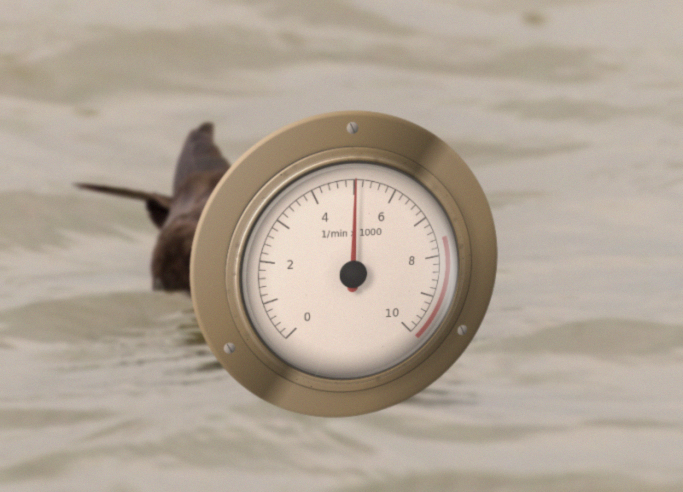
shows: 5000 rpm
